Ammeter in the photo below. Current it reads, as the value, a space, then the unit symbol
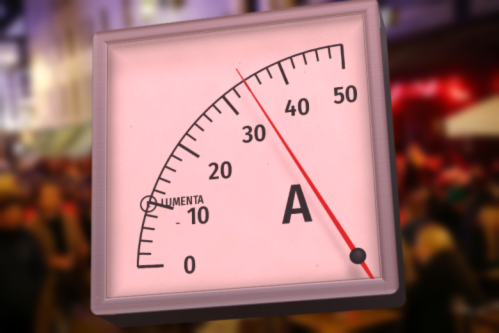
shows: 34 A
